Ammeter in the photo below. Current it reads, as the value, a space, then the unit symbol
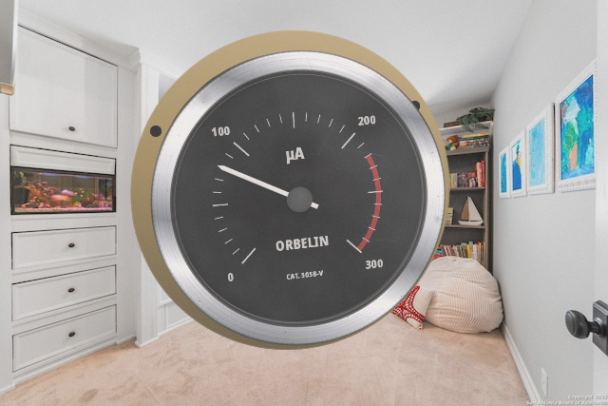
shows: 80 µA
